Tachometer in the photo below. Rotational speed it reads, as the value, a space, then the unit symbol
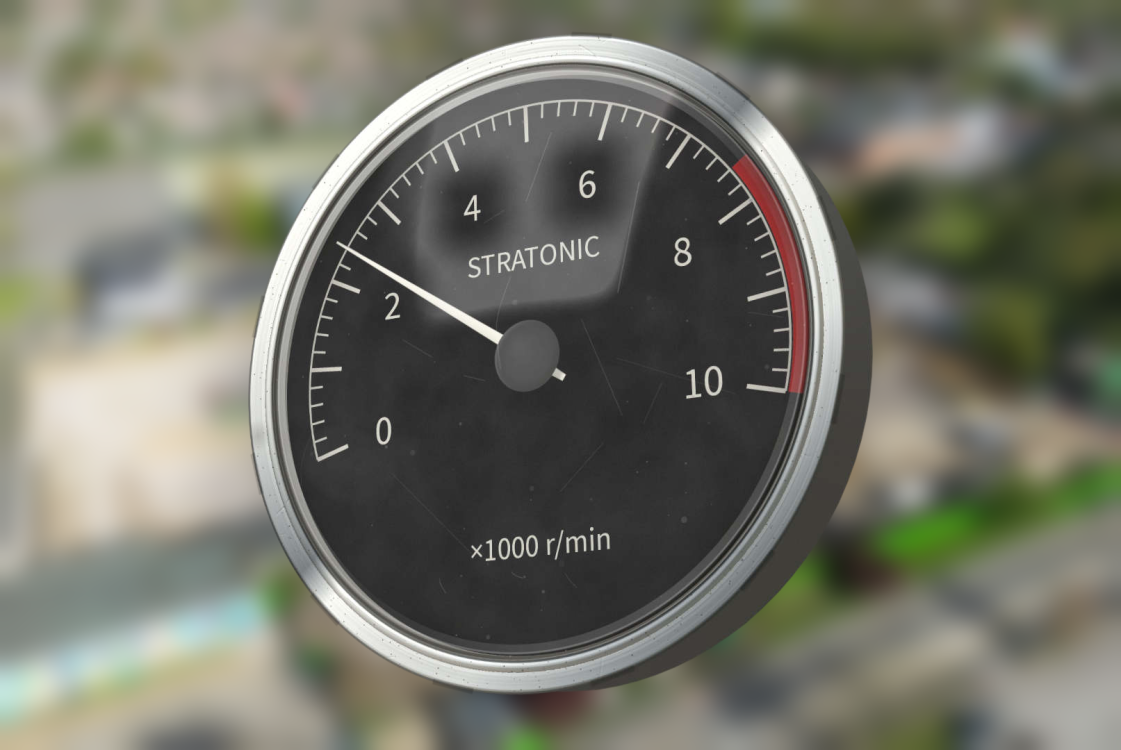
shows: 2400 rpm
